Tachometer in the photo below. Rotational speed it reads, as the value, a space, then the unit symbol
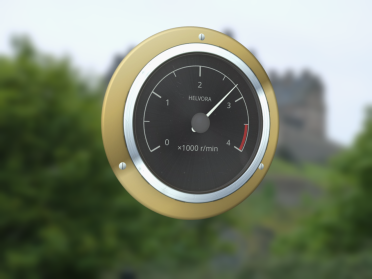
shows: 2750 rpm
